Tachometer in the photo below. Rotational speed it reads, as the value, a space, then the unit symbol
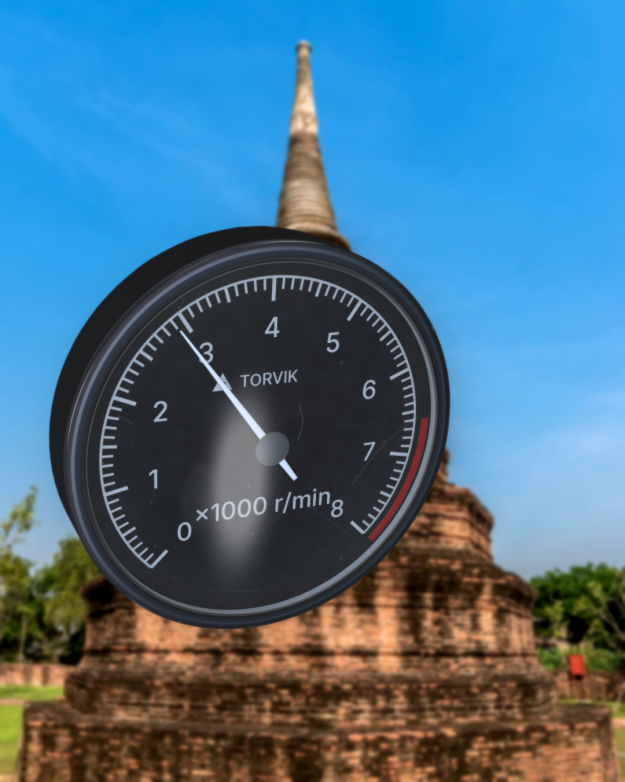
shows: 2900 rpm
